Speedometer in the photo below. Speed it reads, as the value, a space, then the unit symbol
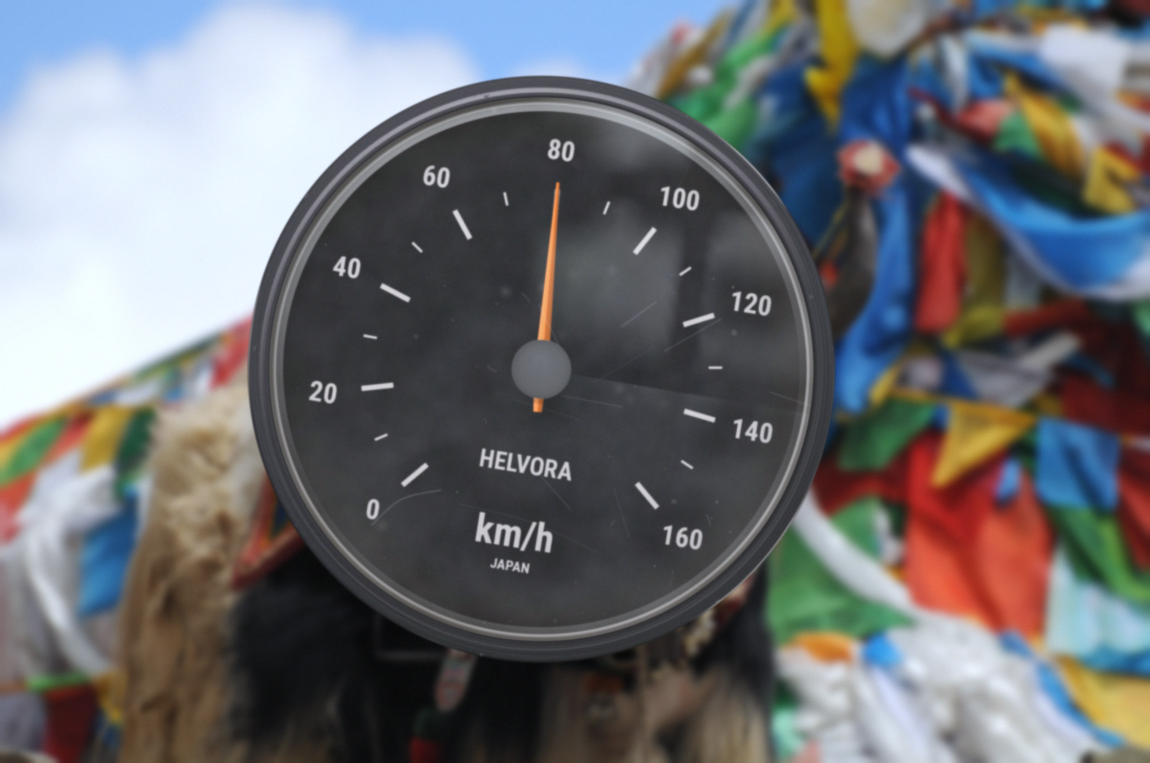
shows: 80 km/h
